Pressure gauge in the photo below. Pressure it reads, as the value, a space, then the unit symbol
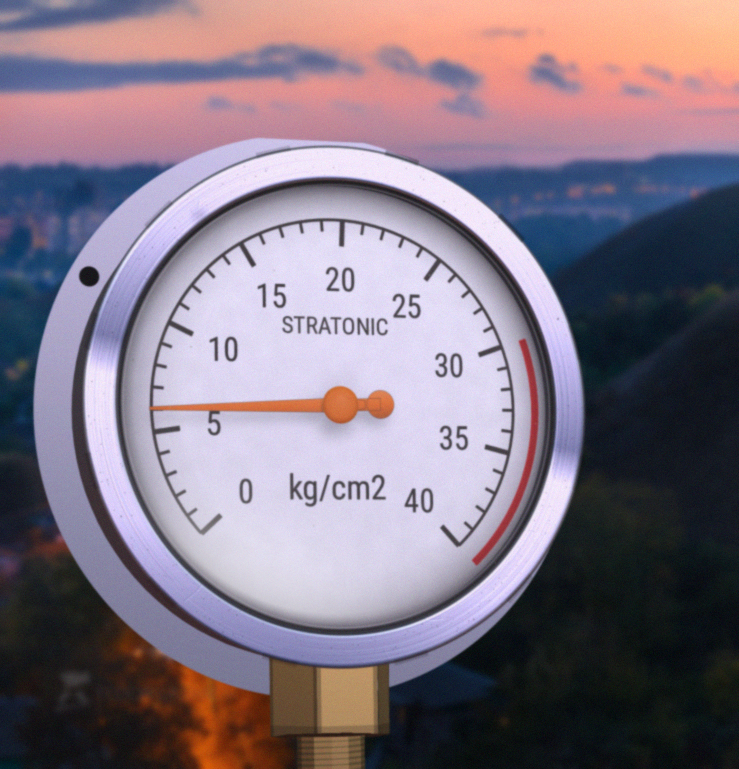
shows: 6 kg/cm²
